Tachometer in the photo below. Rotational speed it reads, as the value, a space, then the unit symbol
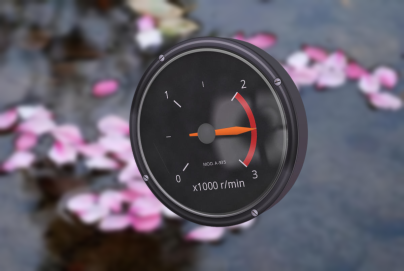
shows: 2500 rpm
